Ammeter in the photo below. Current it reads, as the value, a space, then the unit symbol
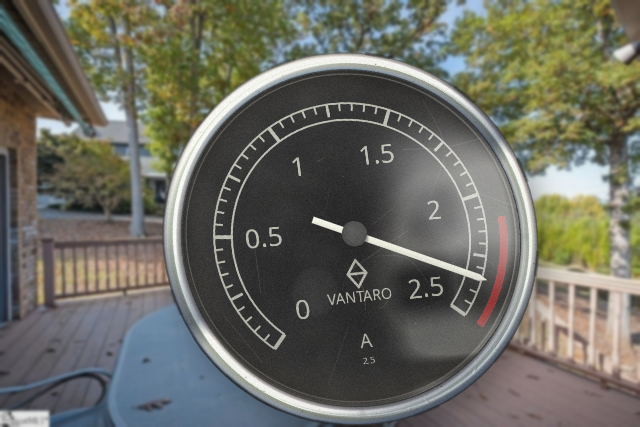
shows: 2.35 A
